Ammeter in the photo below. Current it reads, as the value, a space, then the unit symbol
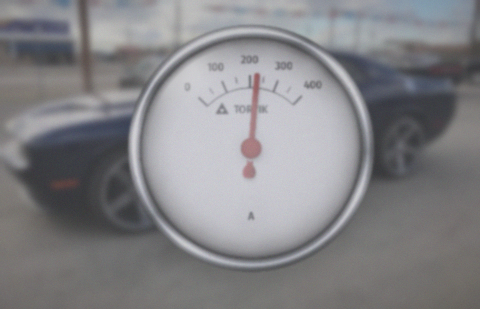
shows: 225 A
